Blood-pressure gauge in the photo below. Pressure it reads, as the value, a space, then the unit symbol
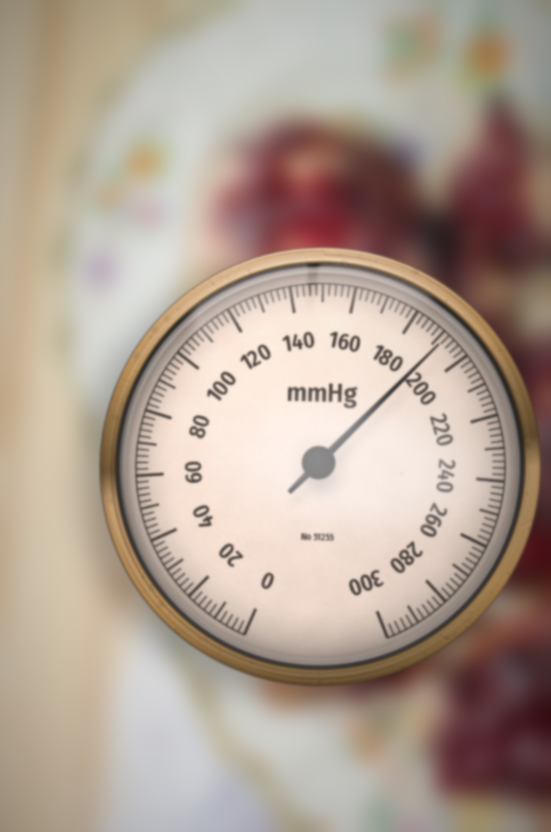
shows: 192 mmHg
